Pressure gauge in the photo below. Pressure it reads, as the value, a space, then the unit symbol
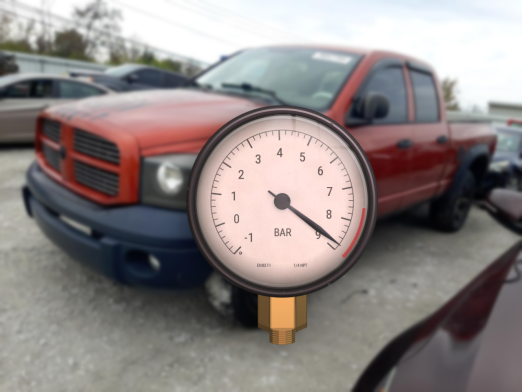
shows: 8.8 bar
